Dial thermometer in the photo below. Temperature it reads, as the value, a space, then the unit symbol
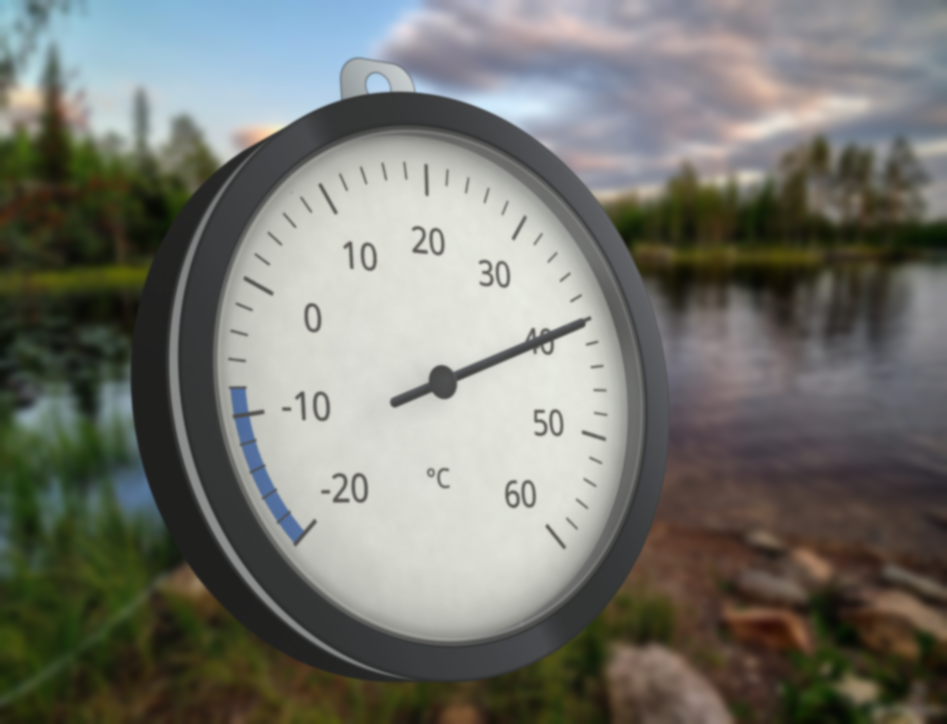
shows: 40 °C
